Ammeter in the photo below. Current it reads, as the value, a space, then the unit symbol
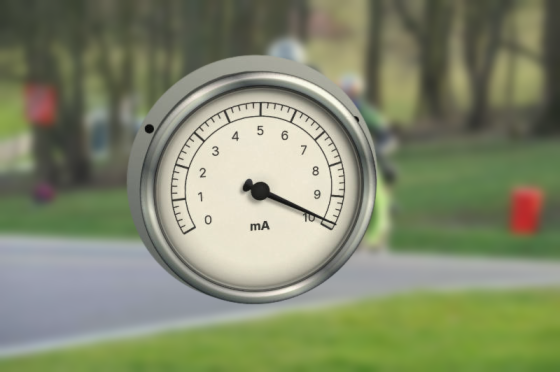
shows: 9.8 mA
